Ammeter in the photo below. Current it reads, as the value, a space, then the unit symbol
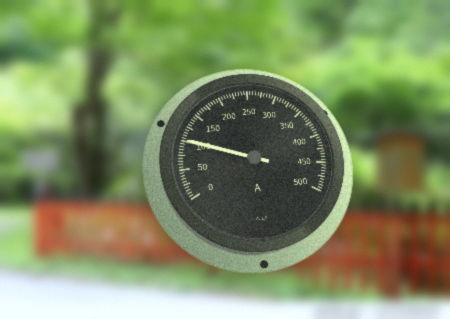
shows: 100 A
